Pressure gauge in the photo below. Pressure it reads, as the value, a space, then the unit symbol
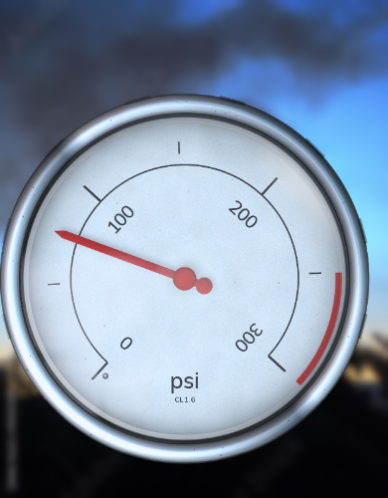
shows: 75 psi
